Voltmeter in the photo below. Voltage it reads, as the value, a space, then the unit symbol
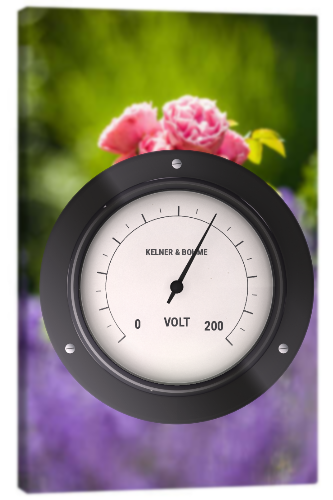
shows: 120 V
